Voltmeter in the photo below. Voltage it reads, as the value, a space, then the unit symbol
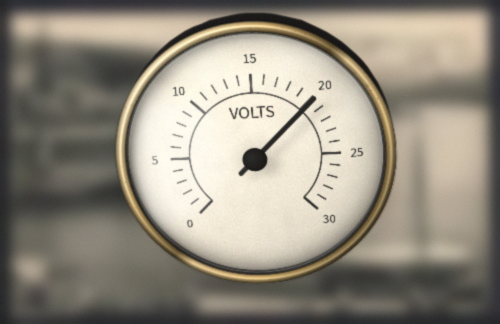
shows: 20 V
